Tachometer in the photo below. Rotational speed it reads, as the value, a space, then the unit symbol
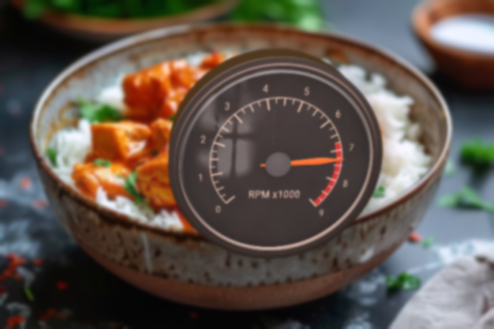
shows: 7250 rpm
